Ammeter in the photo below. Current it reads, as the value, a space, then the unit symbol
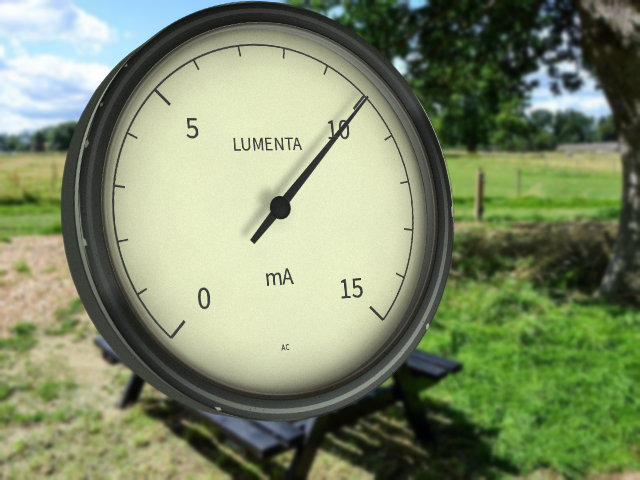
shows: 10 mA
